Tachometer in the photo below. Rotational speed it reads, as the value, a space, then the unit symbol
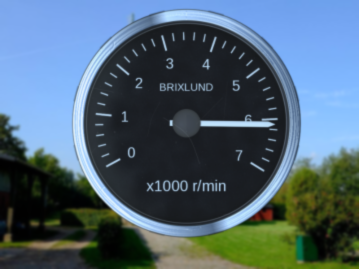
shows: 6100 rpm
